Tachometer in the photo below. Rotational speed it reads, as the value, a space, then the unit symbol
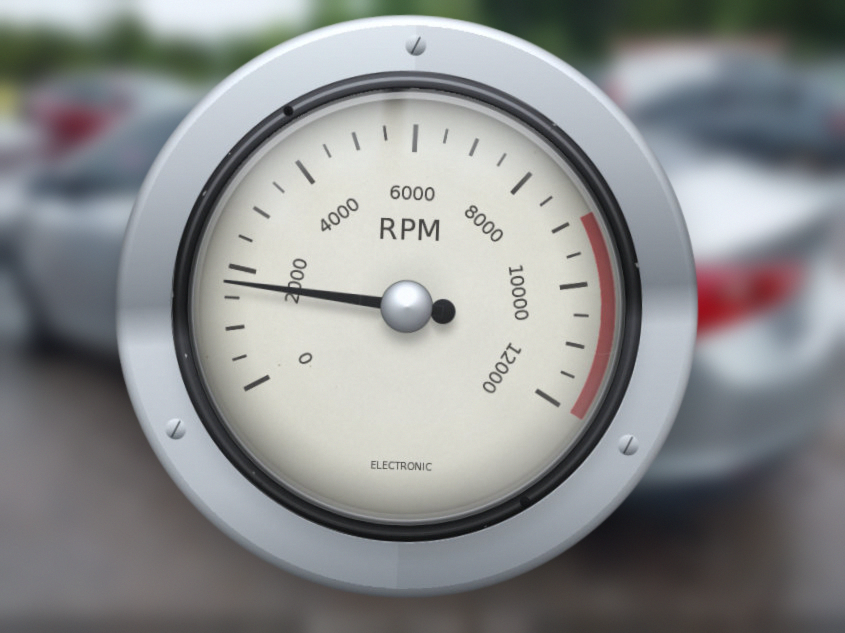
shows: 1750 rpm
